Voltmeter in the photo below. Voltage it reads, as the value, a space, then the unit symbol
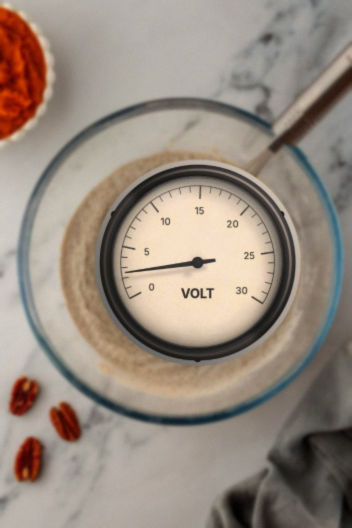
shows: 2.5 V
